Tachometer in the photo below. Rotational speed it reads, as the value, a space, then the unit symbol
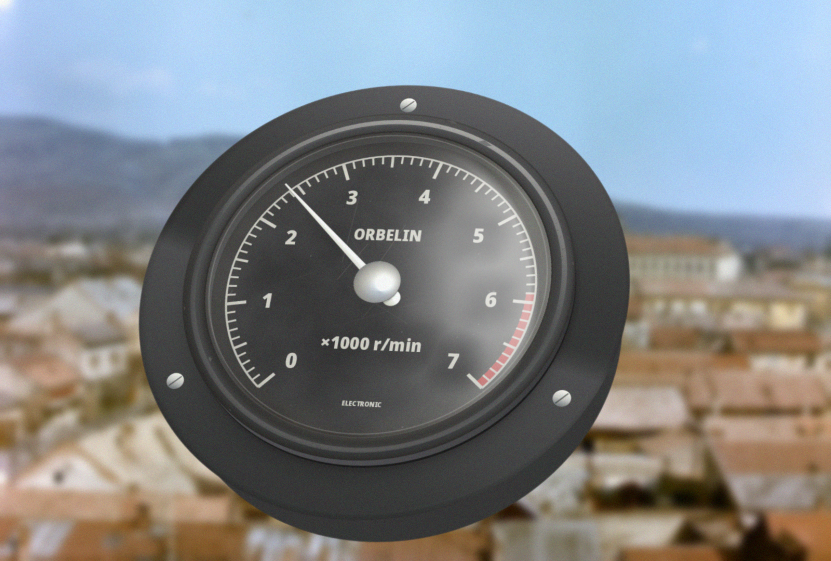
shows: 2400 rpm
